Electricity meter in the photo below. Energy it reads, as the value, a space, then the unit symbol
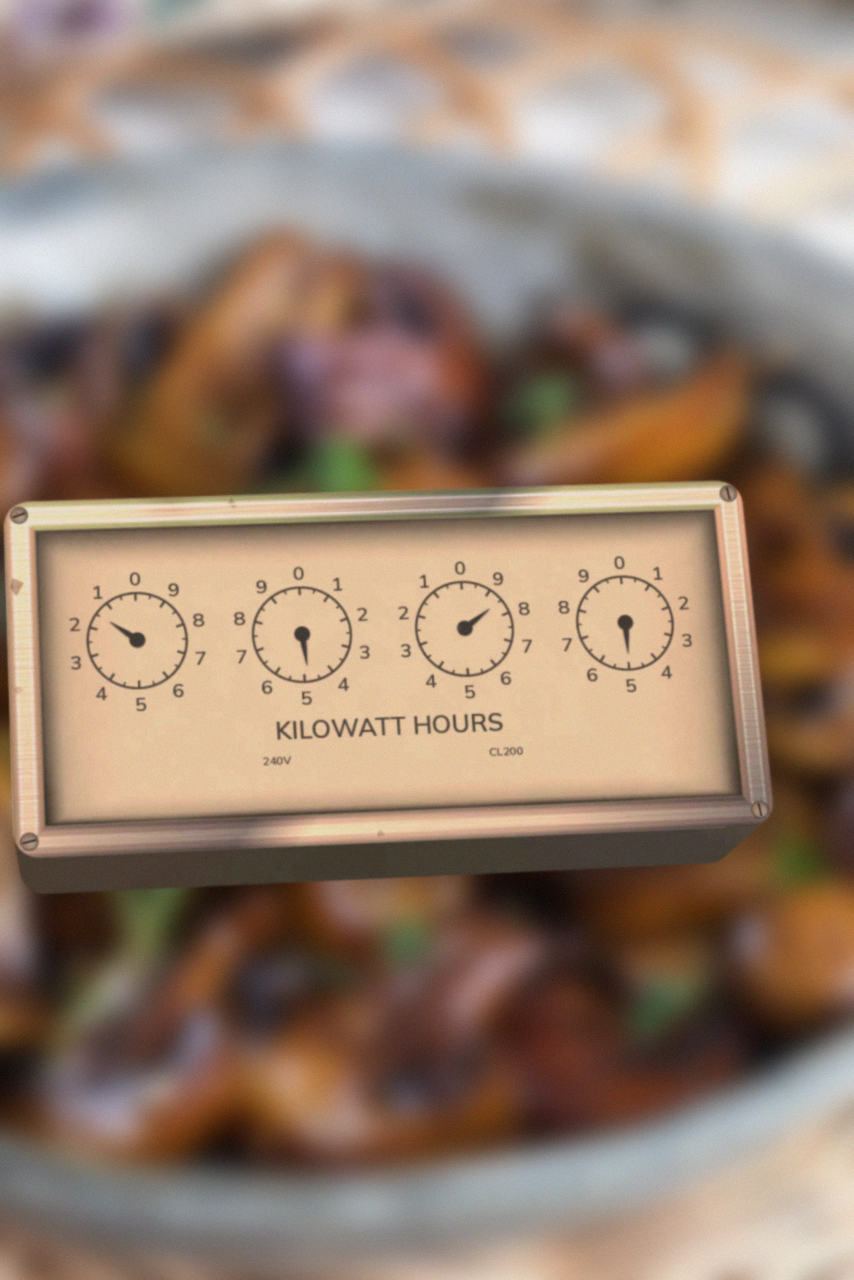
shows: 1485 kWh
